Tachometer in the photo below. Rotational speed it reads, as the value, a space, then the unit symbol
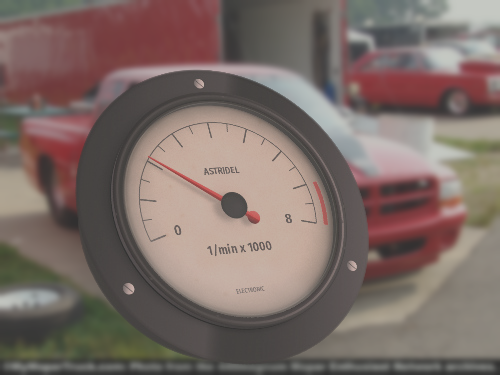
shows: 2000 rpm
